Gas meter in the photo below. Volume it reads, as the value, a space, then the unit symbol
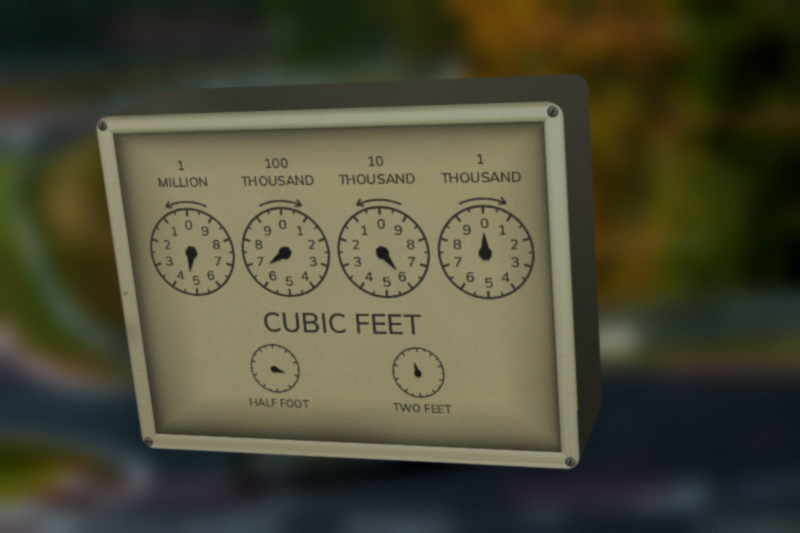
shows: 466000 ft³
